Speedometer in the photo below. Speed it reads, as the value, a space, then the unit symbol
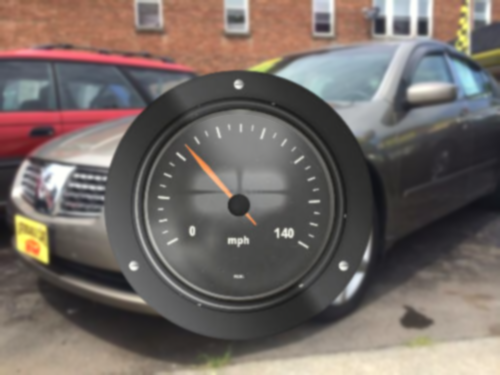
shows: 45 mph
